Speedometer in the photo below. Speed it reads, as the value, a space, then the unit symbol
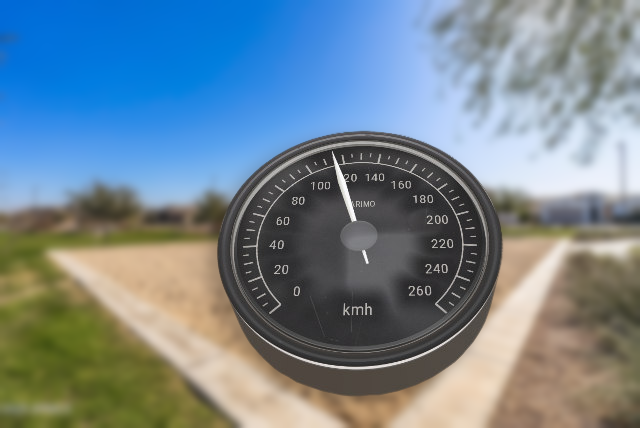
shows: 115 km/h
